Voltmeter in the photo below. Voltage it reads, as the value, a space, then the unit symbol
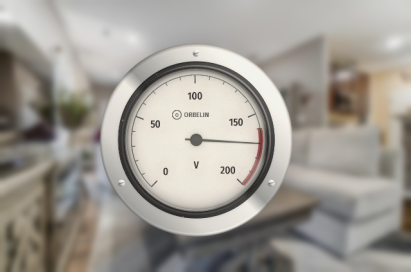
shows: 170 V
